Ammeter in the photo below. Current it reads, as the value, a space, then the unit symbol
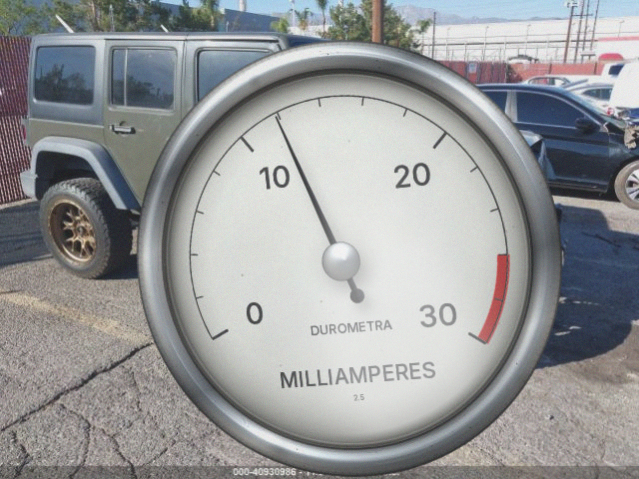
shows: 12 mA
